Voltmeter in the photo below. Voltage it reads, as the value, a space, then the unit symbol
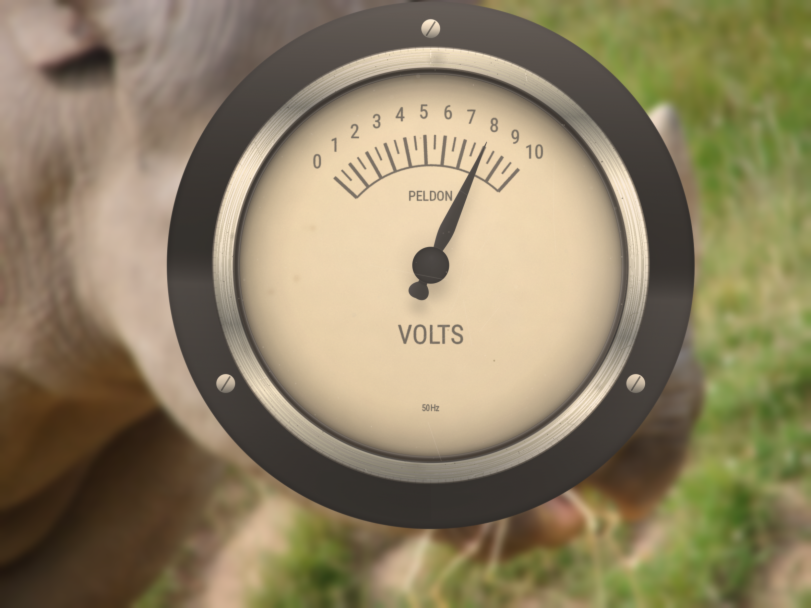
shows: 8 V
